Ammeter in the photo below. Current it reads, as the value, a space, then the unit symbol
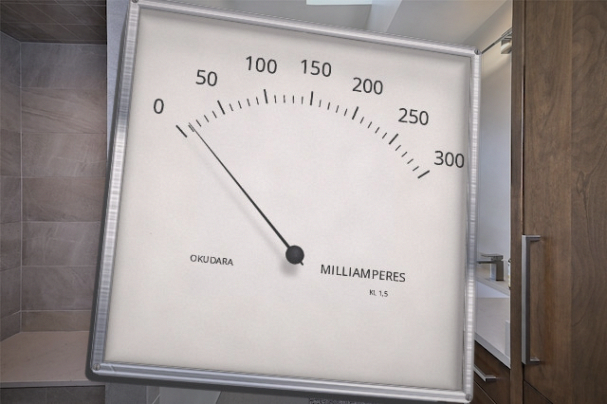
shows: 10 mA
